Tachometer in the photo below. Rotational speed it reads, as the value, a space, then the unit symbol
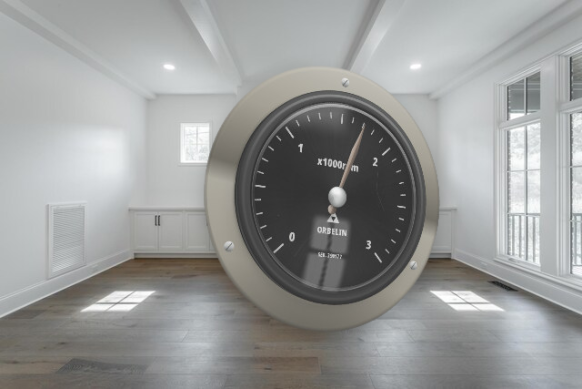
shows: 1700 rpm
